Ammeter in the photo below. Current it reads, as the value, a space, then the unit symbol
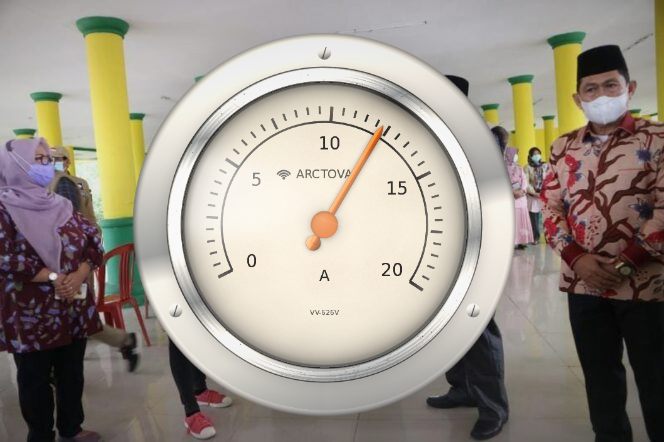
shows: 12.25 A
